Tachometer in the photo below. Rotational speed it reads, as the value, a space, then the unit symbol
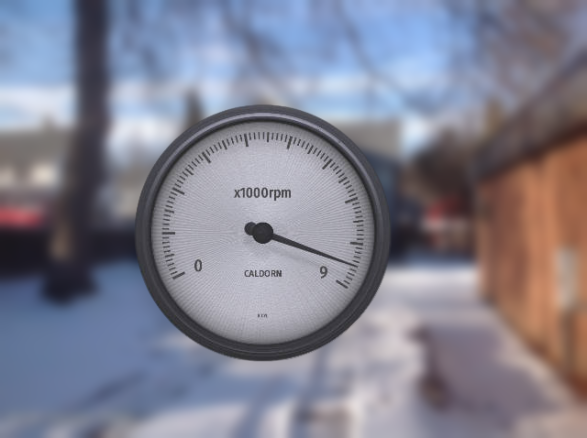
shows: 8500 rpm
